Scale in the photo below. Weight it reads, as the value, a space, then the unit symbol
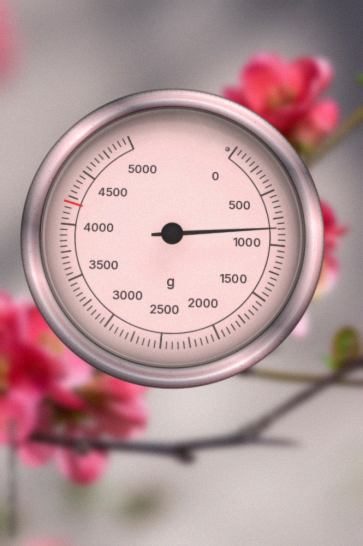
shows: 850 g
